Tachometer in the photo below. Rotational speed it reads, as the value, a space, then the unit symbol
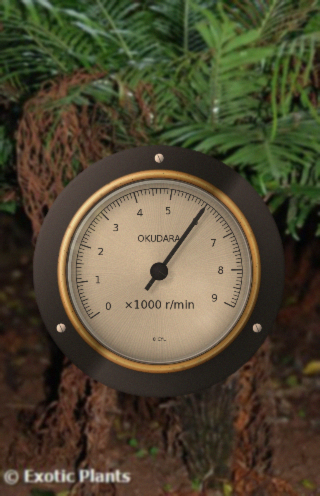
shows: 6000 rpm
